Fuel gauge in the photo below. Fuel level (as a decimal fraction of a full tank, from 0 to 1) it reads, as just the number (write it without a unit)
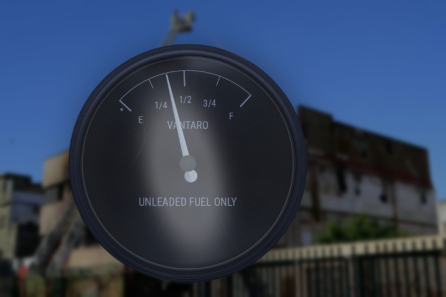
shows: 0.375
